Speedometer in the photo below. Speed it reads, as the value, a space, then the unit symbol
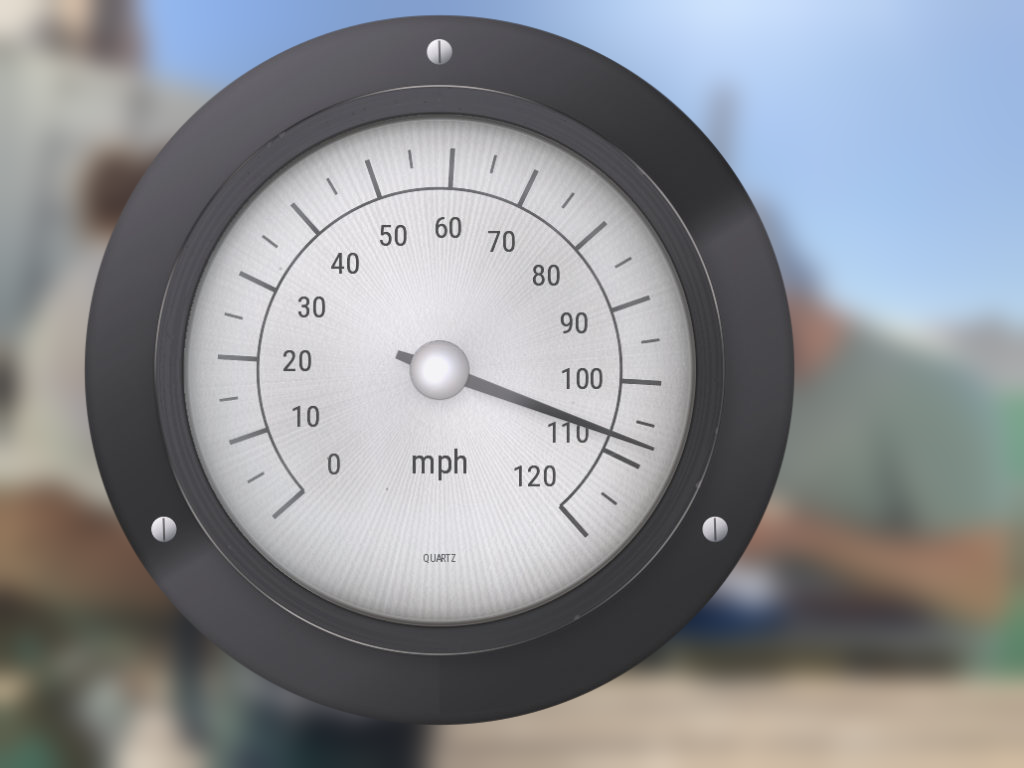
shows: 107.5 mph
